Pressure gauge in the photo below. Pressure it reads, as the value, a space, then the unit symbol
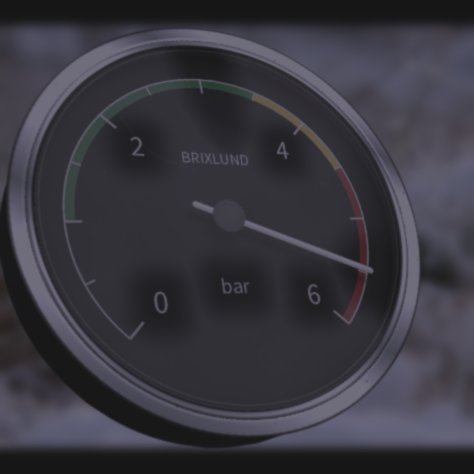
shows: 5.5 bar
